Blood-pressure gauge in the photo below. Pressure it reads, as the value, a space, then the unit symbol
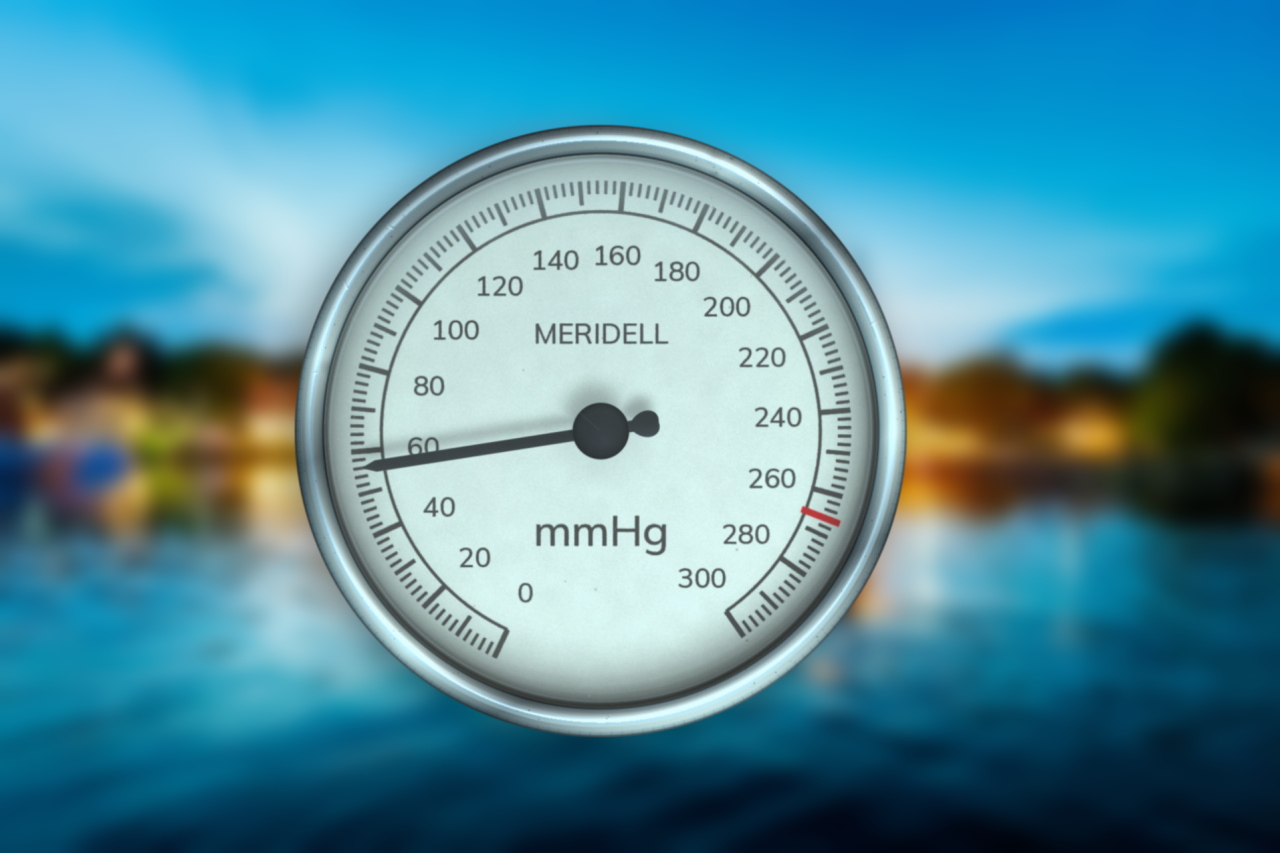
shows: 56 mmHg
